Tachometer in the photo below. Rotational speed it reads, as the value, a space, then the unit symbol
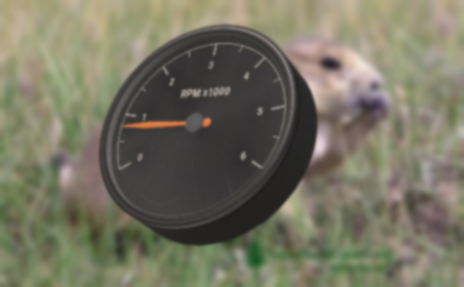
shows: 750 rpm
